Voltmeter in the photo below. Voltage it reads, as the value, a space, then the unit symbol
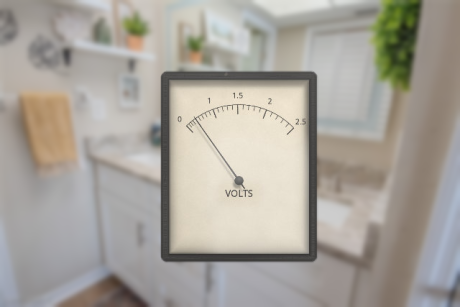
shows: 0.5 V
